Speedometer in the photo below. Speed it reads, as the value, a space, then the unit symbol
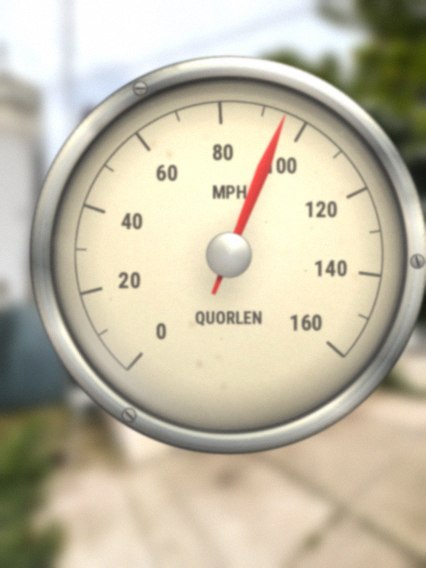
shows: 95 mph
